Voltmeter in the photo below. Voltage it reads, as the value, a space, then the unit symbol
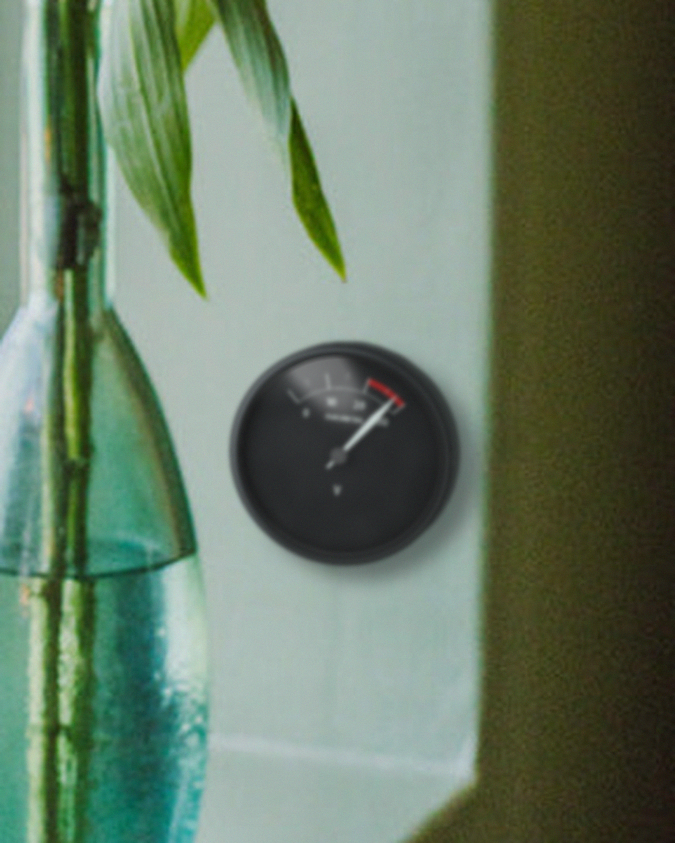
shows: 27.5 V
